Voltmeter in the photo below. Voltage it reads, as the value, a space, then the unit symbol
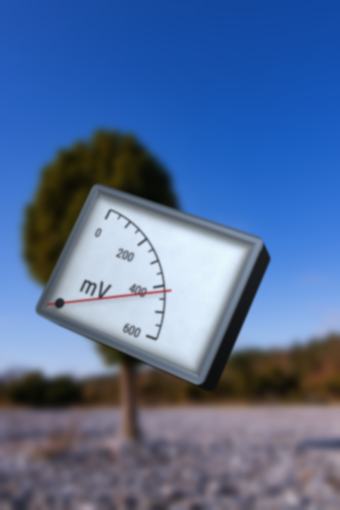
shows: 425 mV
